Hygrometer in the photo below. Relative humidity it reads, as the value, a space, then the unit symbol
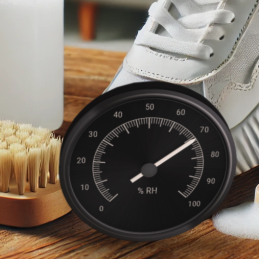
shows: 70 %
